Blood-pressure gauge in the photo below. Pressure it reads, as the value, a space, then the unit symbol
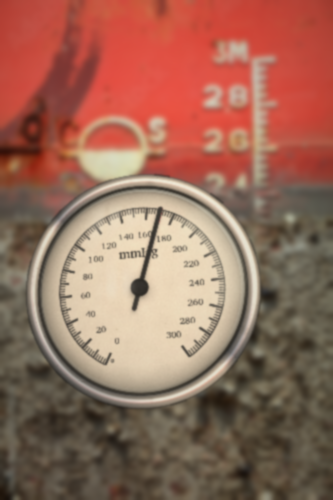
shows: 170 mmHg
